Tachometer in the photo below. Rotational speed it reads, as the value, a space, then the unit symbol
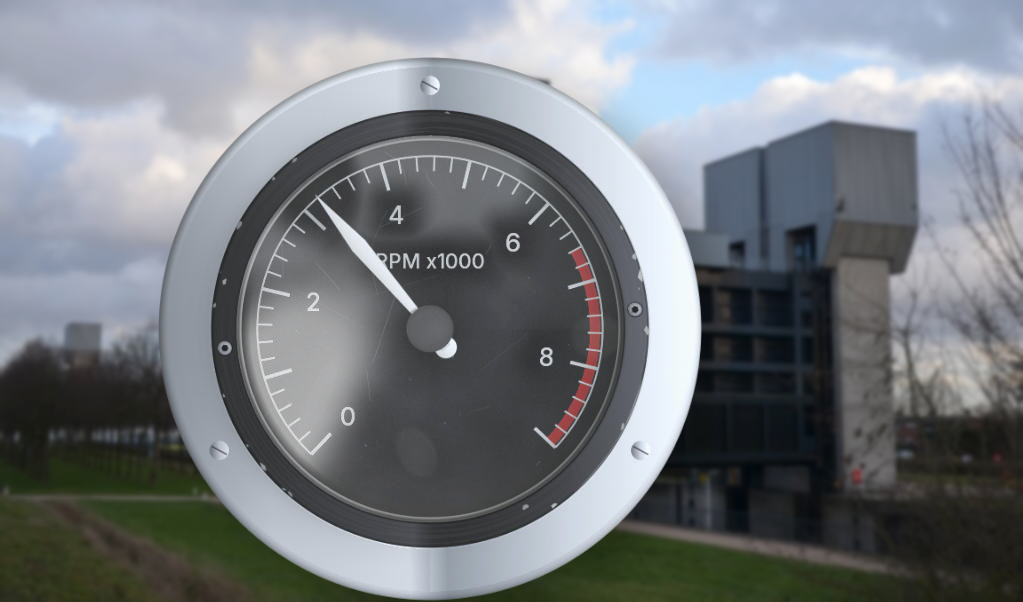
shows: 3200 rpm
